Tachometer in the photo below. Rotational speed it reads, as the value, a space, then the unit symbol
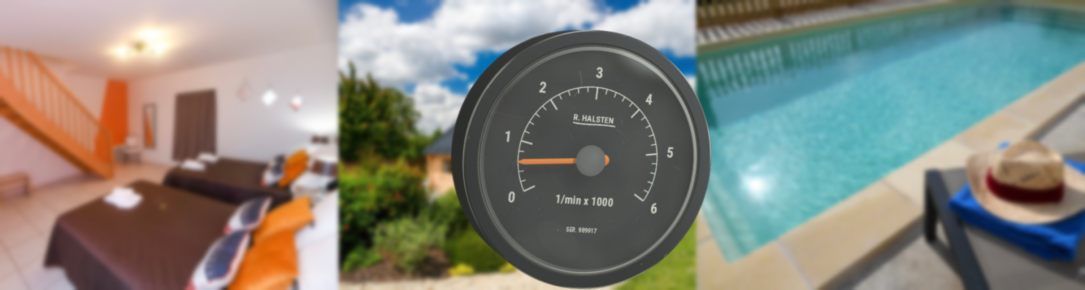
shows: 600 rpm
